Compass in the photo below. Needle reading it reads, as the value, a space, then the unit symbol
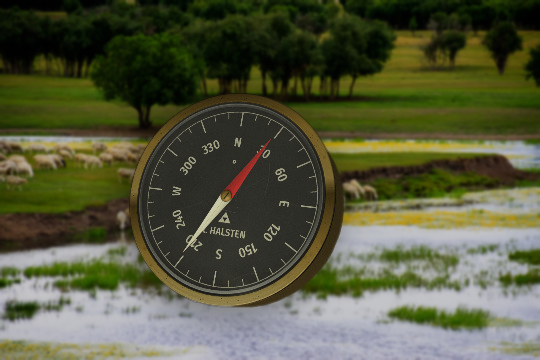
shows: 30 °
